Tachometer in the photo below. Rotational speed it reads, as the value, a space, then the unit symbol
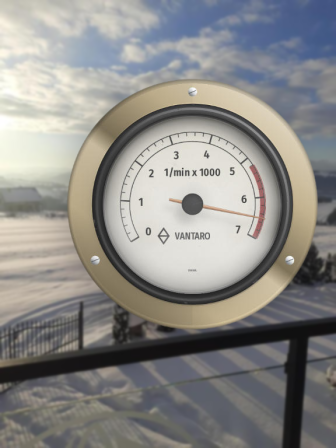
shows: 6500 rpm
